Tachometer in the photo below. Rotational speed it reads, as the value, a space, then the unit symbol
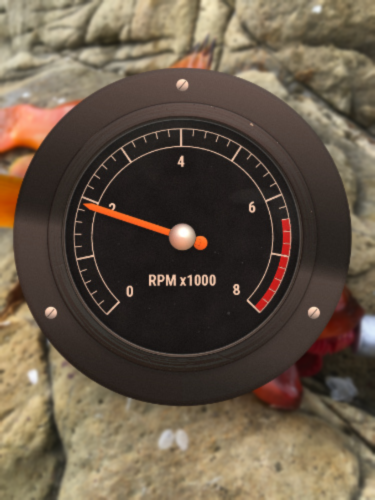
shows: 1900 rpm
